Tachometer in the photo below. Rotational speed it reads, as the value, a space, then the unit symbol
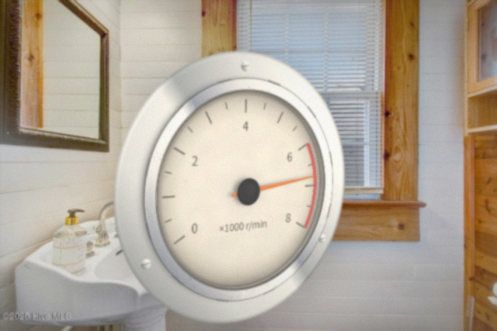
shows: 6750 rpm
